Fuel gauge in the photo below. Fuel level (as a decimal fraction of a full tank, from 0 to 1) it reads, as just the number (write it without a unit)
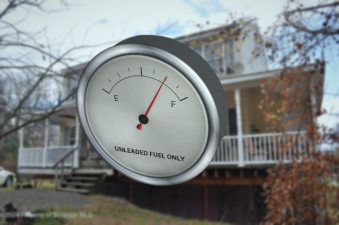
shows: 0.75
